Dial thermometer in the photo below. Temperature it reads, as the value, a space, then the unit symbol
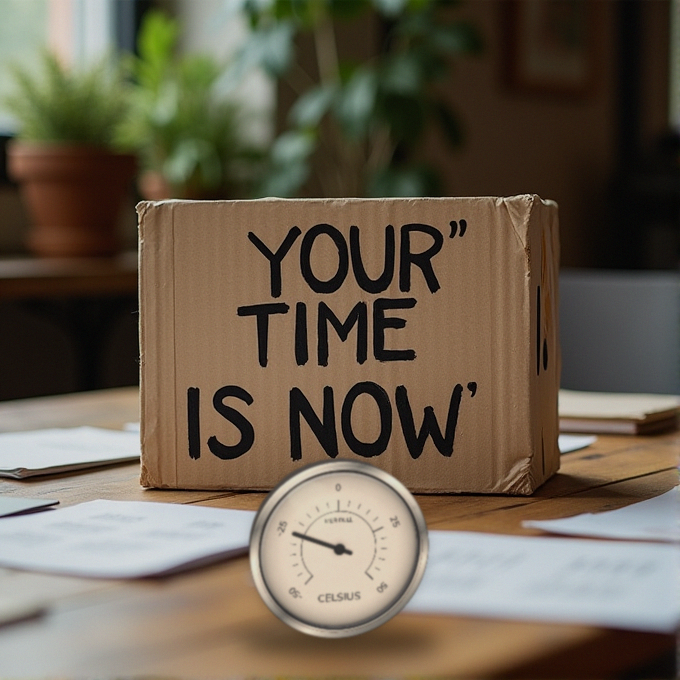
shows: -25 °C
